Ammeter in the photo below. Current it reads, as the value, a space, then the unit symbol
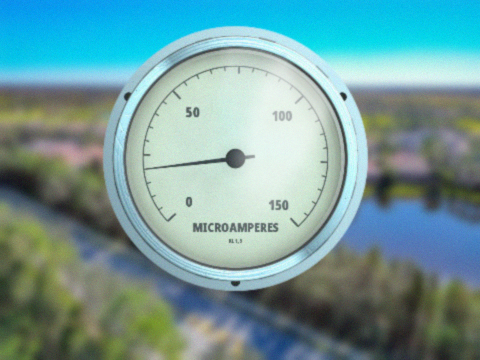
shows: 20 µA
